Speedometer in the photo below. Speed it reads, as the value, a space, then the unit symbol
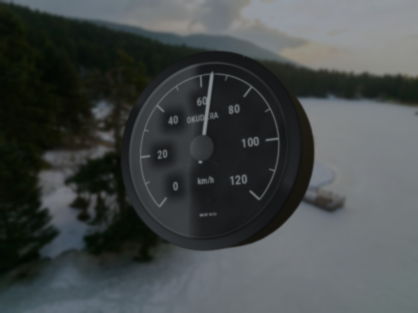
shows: 65 km/h
